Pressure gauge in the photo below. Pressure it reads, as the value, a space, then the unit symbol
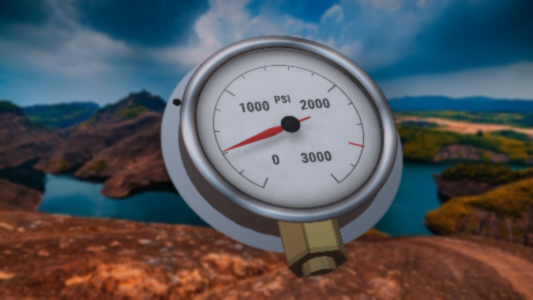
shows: 400 psi
